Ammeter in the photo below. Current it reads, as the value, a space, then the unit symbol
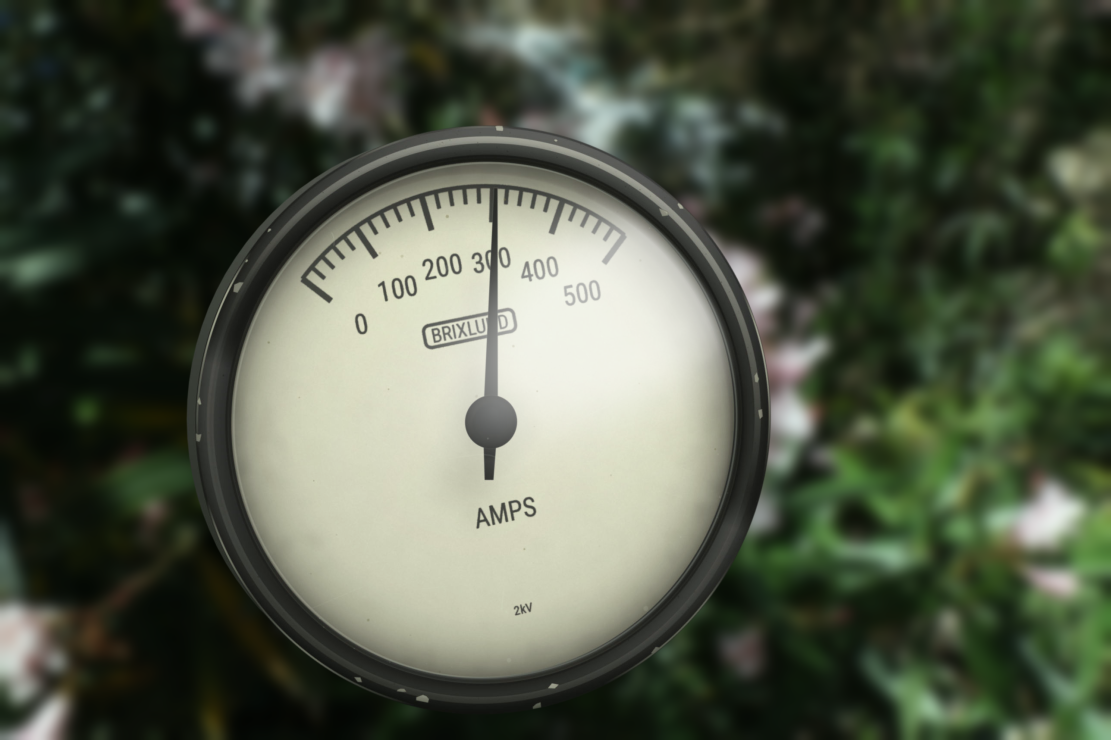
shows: 300 A
